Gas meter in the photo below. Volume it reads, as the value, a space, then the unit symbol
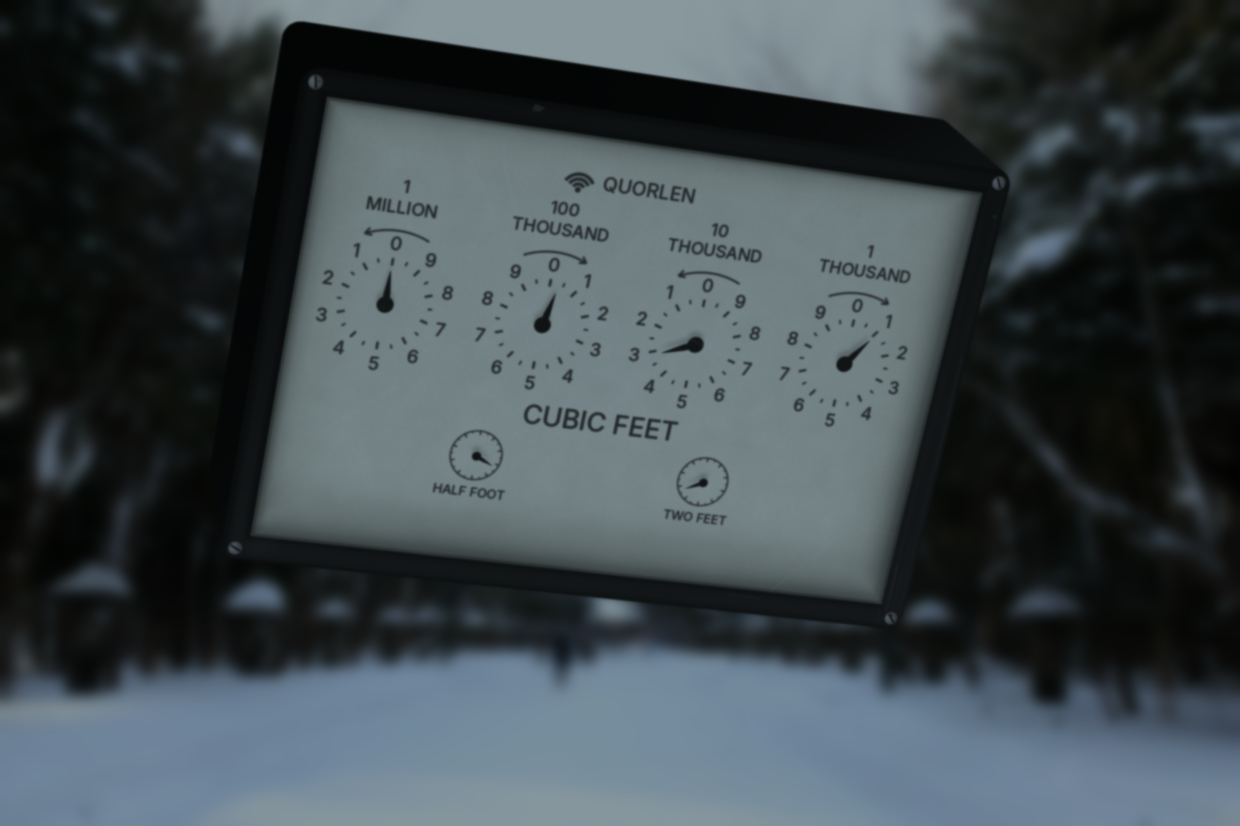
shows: 3100 ft³
